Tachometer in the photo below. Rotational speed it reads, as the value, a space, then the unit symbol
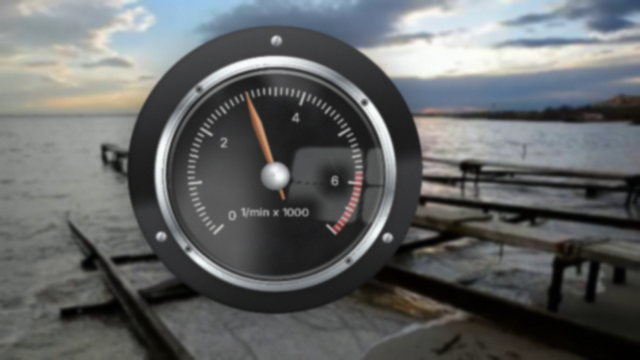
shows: 3000 rpm
